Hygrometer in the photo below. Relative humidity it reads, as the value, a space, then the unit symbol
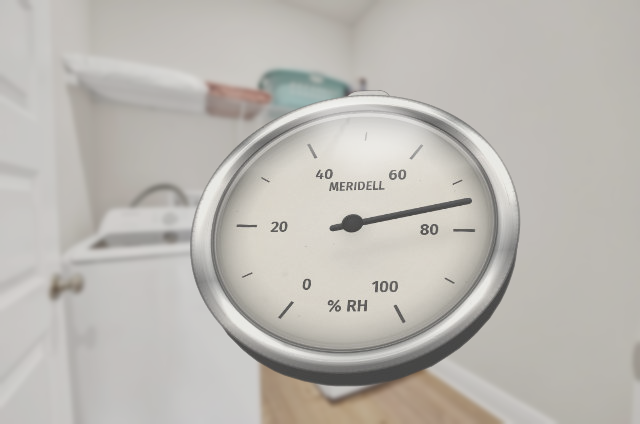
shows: 75 %
